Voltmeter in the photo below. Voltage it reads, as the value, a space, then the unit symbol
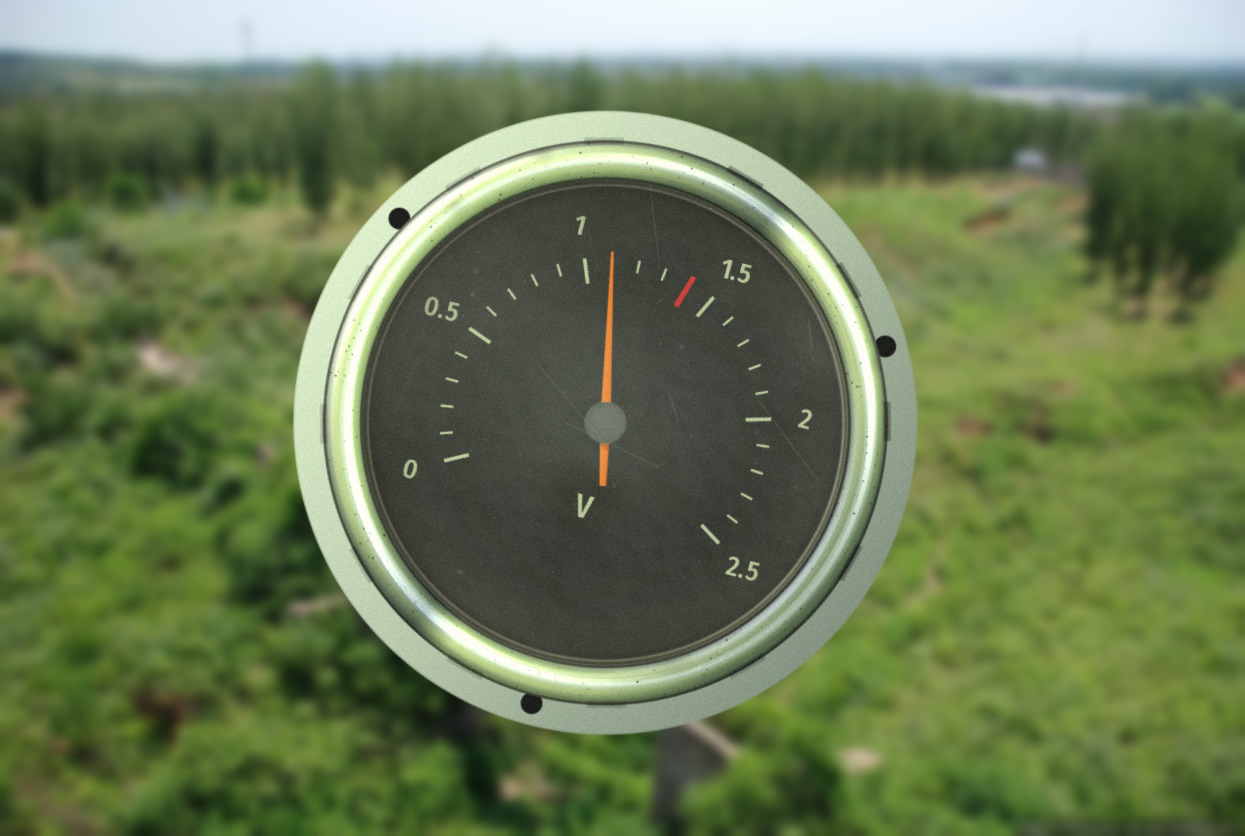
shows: 1.1 V
